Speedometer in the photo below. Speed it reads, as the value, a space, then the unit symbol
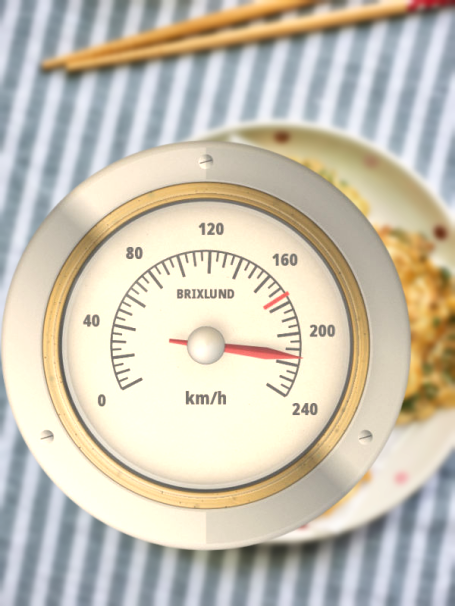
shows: 215 km/h
